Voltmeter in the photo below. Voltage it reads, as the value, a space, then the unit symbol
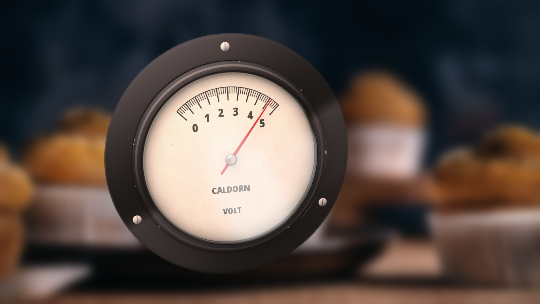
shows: 4.5 V
